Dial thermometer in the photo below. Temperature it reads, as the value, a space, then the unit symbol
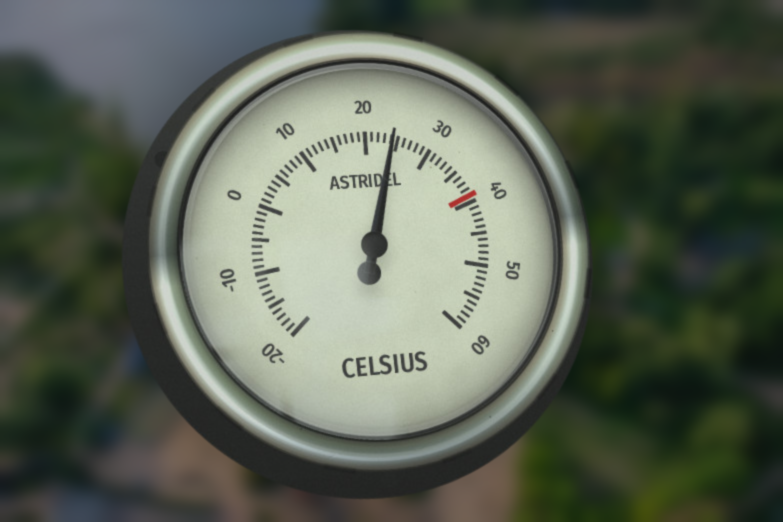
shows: 24 °C
